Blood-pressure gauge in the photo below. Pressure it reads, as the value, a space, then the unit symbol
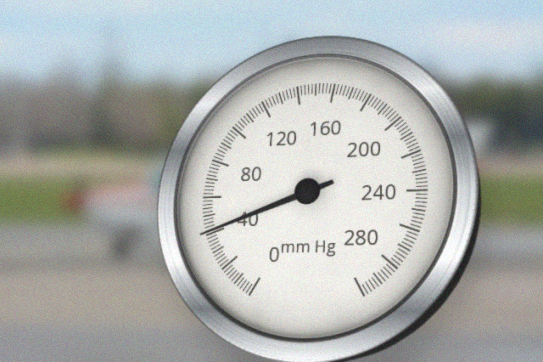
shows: 40 mmHg
